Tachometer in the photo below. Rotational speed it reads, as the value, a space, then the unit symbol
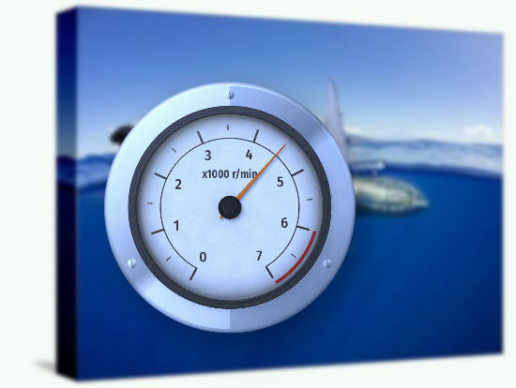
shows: 4500 rpm
